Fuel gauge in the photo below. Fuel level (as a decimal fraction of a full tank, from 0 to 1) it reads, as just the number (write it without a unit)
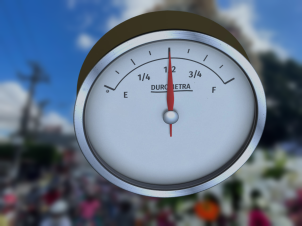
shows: 0.5
